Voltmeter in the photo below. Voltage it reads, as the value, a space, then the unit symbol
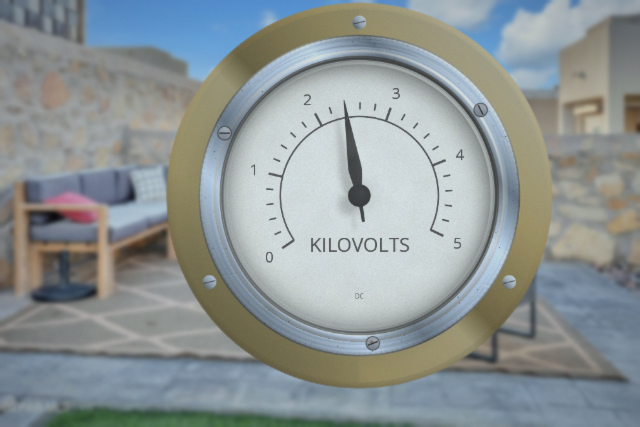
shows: 2.4 kV
